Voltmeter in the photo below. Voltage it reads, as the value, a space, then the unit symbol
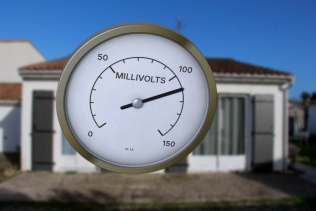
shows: 110 mV
